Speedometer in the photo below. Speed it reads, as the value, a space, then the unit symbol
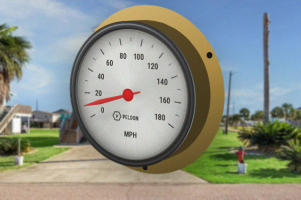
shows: 10 mph
